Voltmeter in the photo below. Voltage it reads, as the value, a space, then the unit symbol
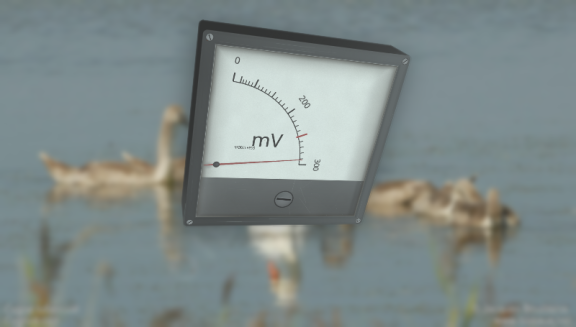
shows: 290 mV
